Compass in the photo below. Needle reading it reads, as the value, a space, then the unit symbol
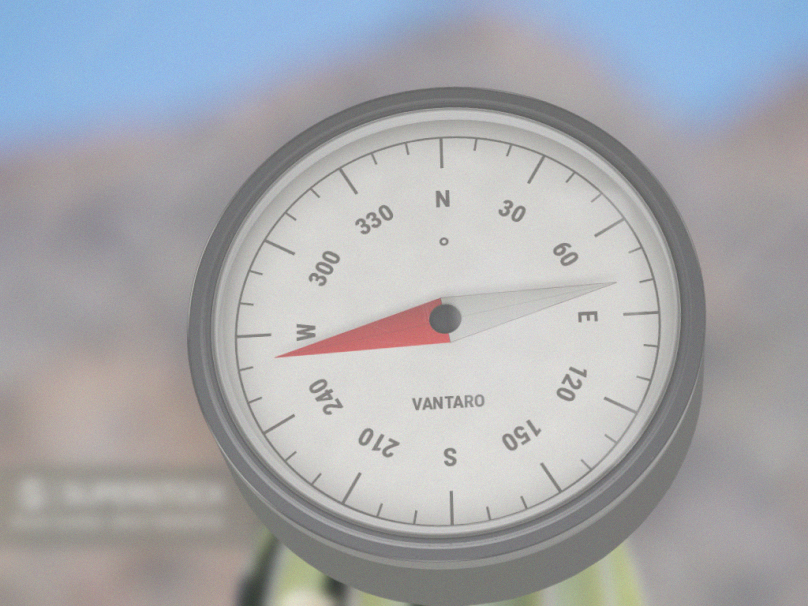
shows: 260 °
